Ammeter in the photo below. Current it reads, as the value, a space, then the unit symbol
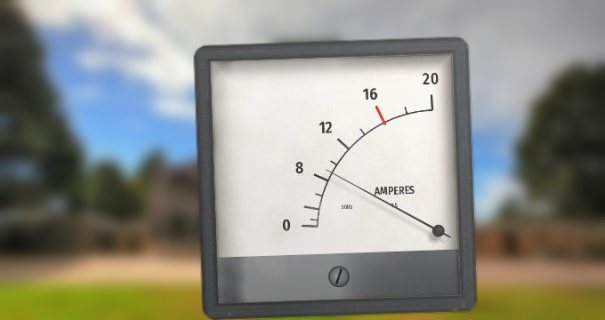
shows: 9 A
